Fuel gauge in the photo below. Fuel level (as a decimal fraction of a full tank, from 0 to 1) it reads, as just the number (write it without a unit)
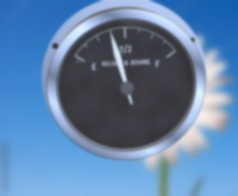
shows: 0.375
